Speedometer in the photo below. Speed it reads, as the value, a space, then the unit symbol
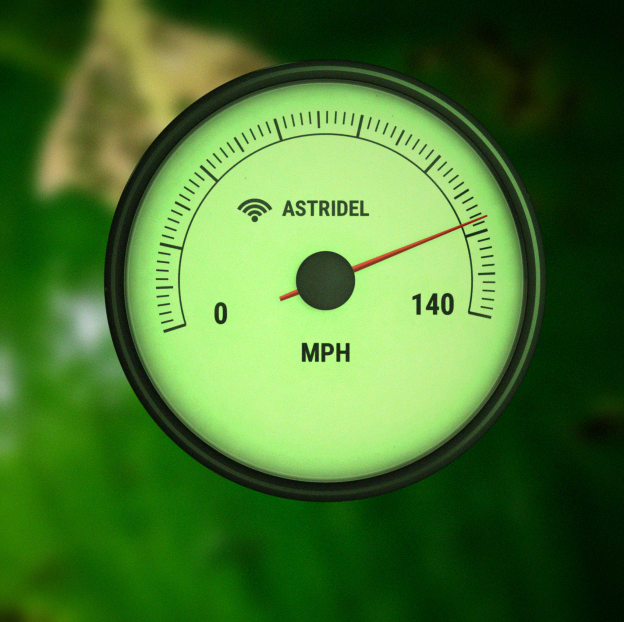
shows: 117 mph
